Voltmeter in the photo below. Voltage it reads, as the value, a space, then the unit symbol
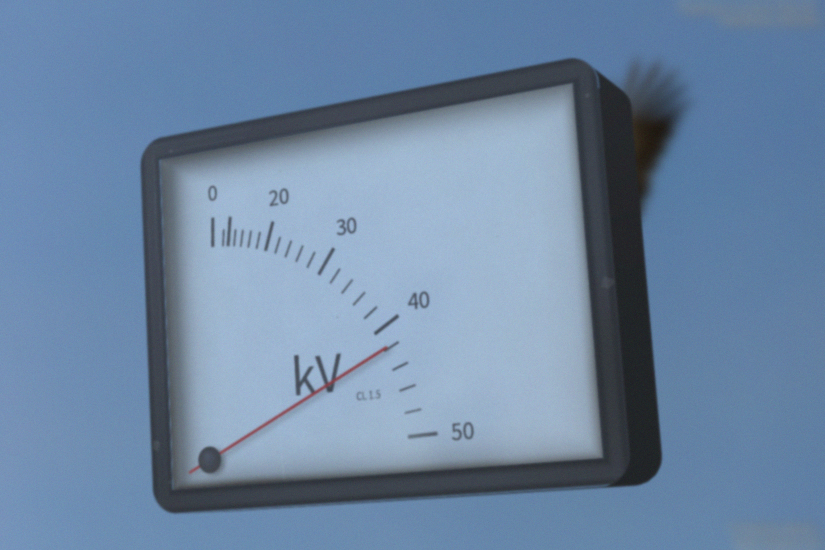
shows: 42 kV
